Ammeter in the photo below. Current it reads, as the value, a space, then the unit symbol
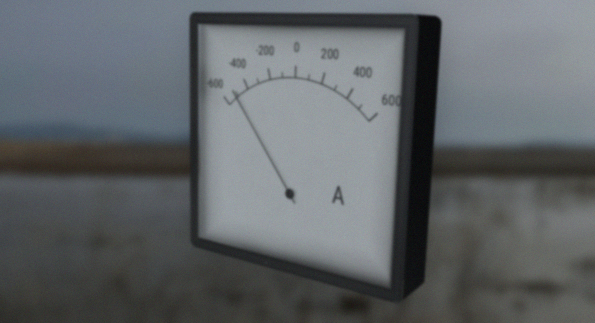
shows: -500 A
